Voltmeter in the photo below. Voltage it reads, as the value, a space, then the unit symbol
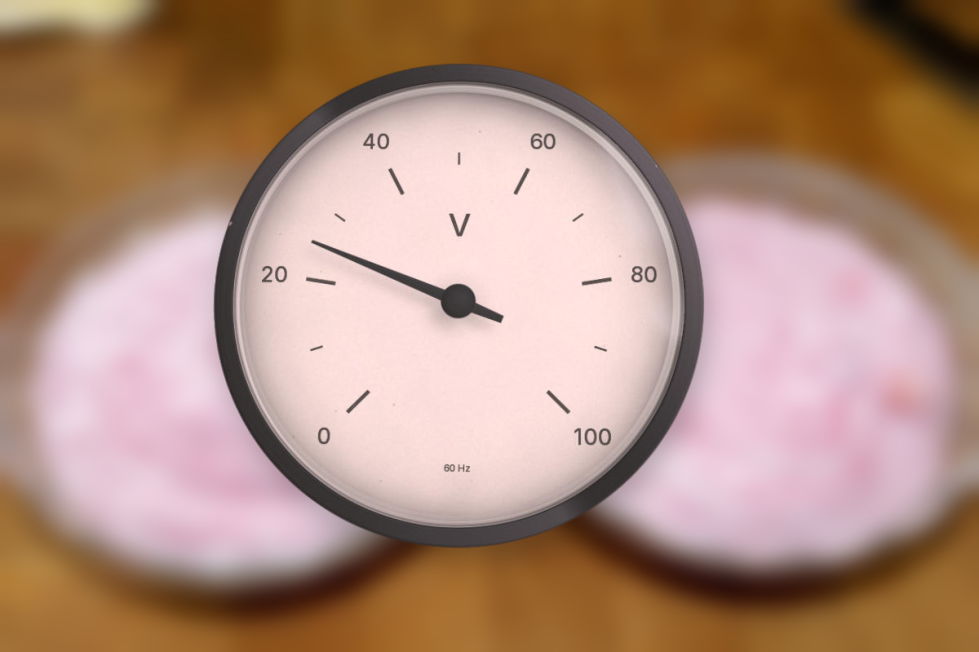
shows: 25 V
